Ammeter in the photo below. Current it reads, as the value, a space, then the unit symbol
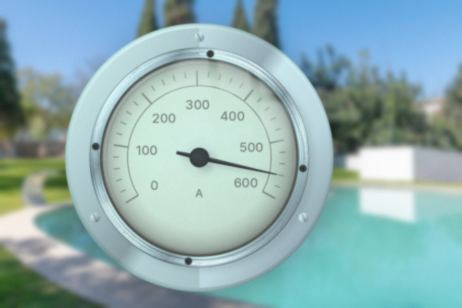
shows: 560 A
